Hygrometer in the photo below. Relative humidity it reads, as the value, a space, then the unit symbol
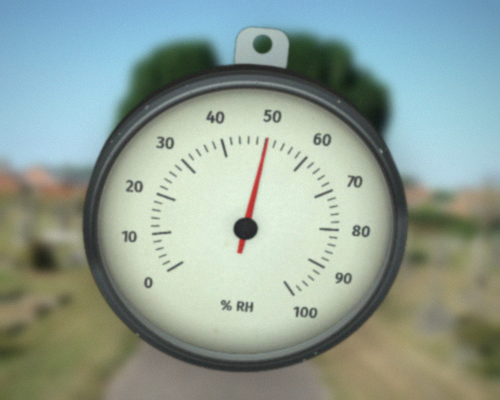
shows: 50 %
